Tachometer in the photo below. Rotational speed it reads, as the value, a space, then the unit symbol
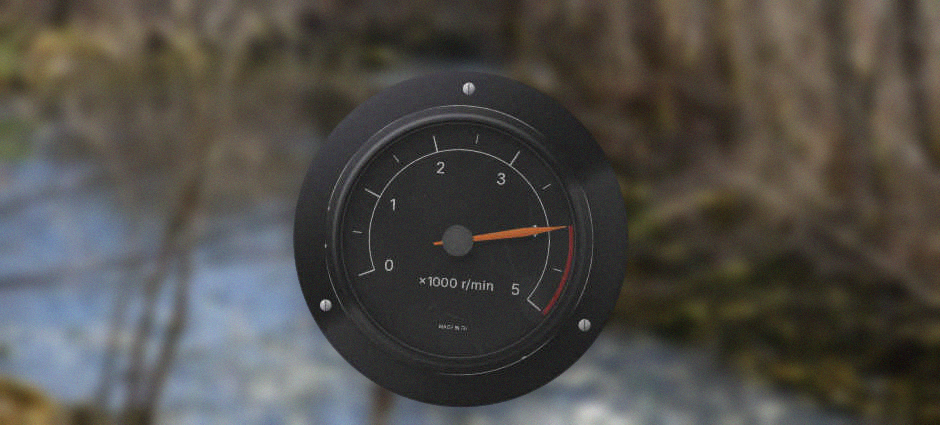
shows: 4000 rpm
